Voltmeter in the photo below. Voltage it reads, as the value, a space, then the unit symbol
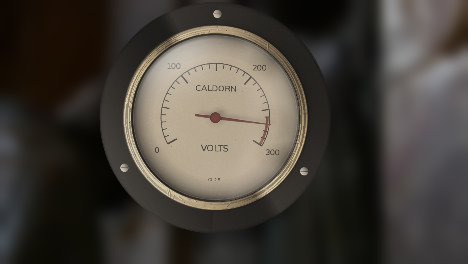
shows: 270 V
